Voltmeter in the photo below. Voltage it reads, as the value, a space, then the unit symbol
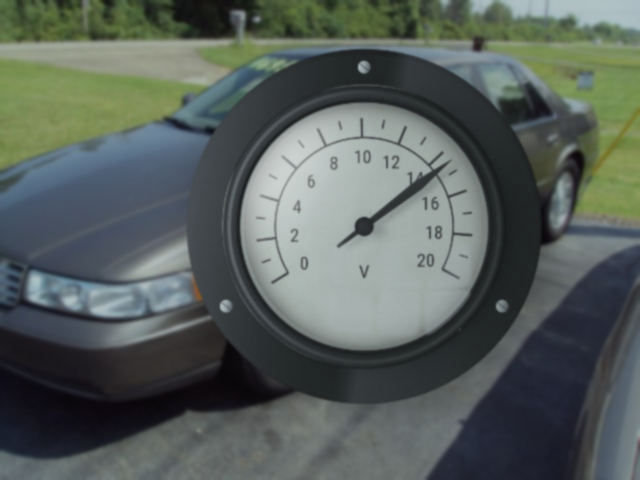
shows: 14.5 V
